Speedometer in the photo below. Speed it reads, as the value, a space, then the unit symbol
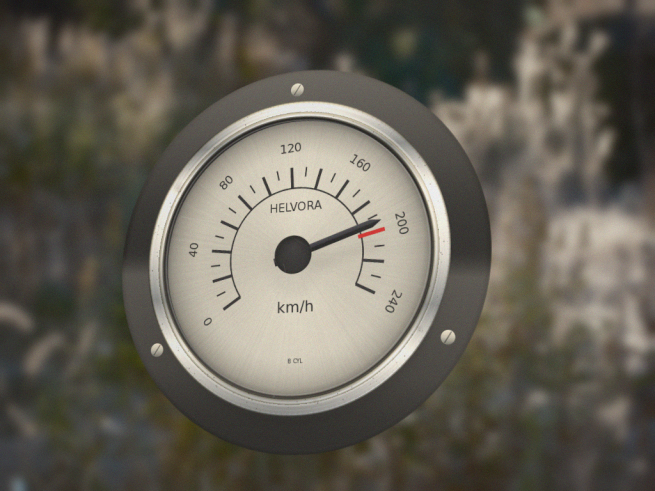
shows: 195 km/h
